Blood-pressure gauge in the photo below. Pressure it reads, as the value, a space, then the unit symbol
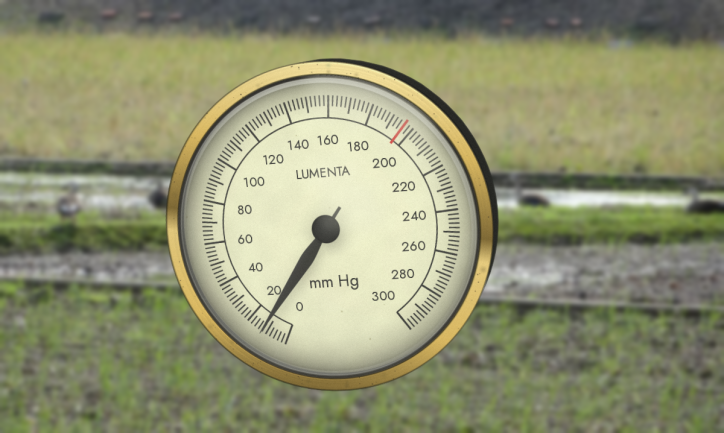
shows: 12 mmHg
